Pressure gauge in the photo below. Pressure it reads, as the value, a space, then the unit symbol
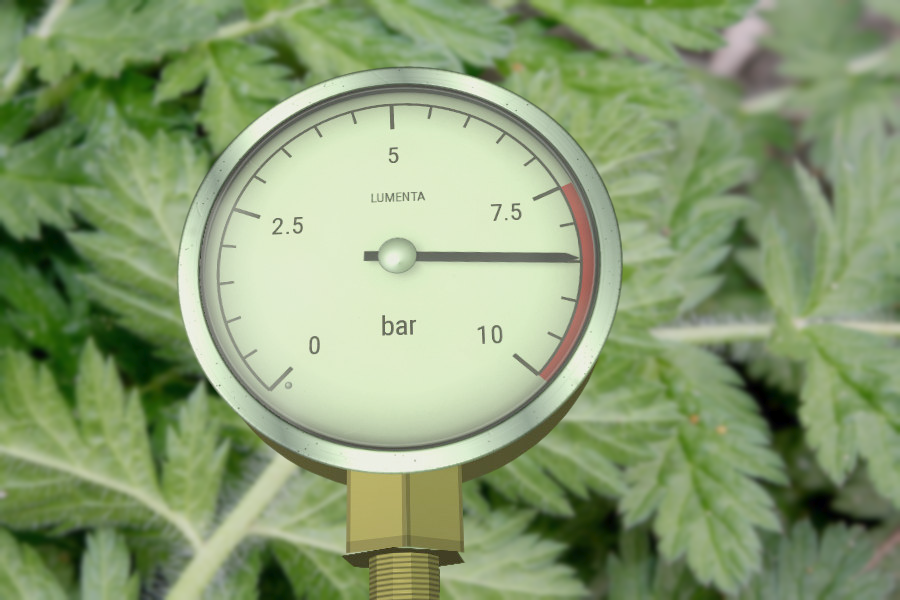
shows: 8.5 bar
